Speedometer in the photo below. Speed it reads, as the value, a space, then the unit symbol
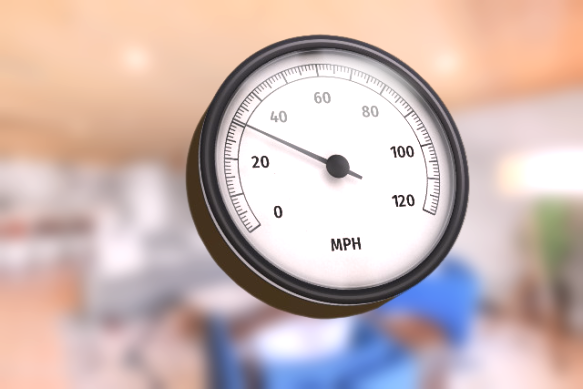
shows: 30 mph
